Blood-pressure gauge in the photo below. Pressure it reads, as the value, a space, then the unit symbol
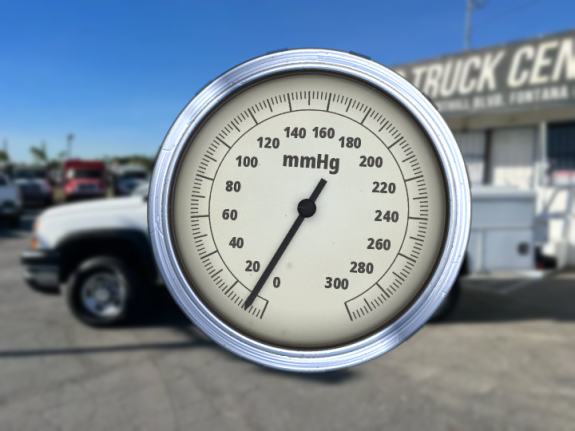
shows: 8 mmHg
